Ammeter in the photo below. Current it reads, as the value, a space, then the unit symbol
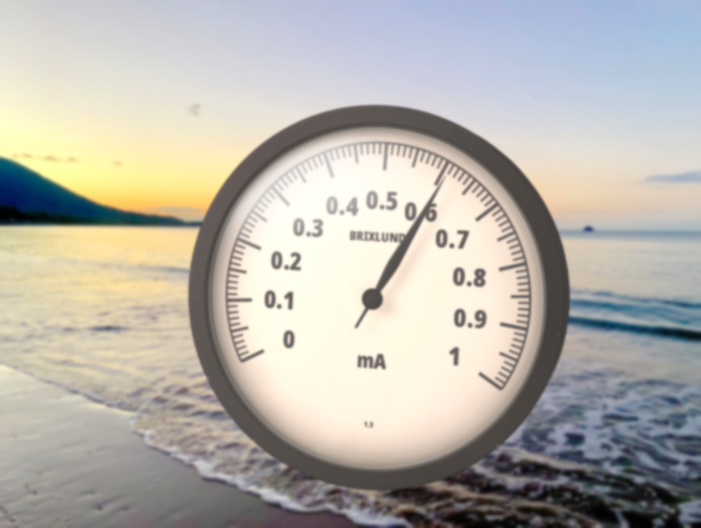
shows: 0.61 mA
